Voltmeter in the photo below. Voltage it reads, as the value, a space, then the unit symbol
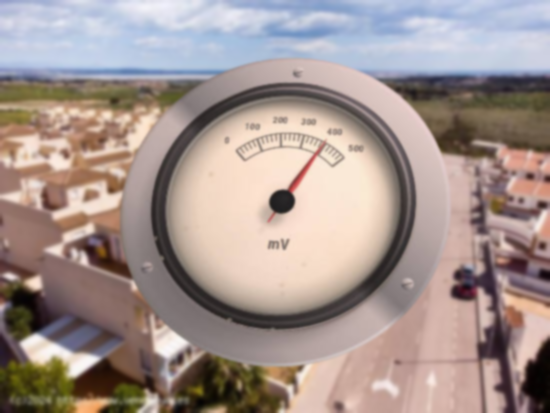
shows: 400 mV
